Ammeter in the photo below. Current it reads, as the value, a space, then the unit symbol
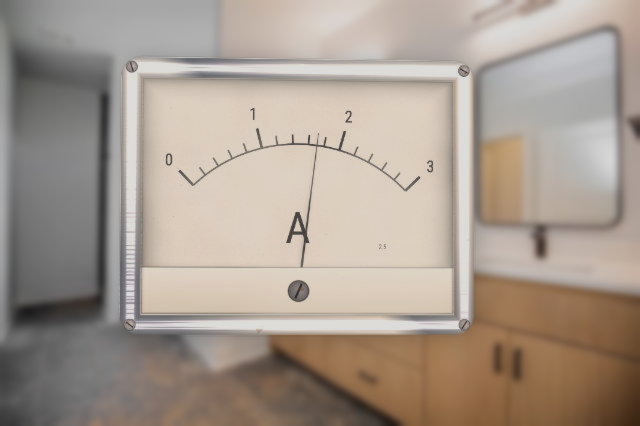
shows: 1.7 A
